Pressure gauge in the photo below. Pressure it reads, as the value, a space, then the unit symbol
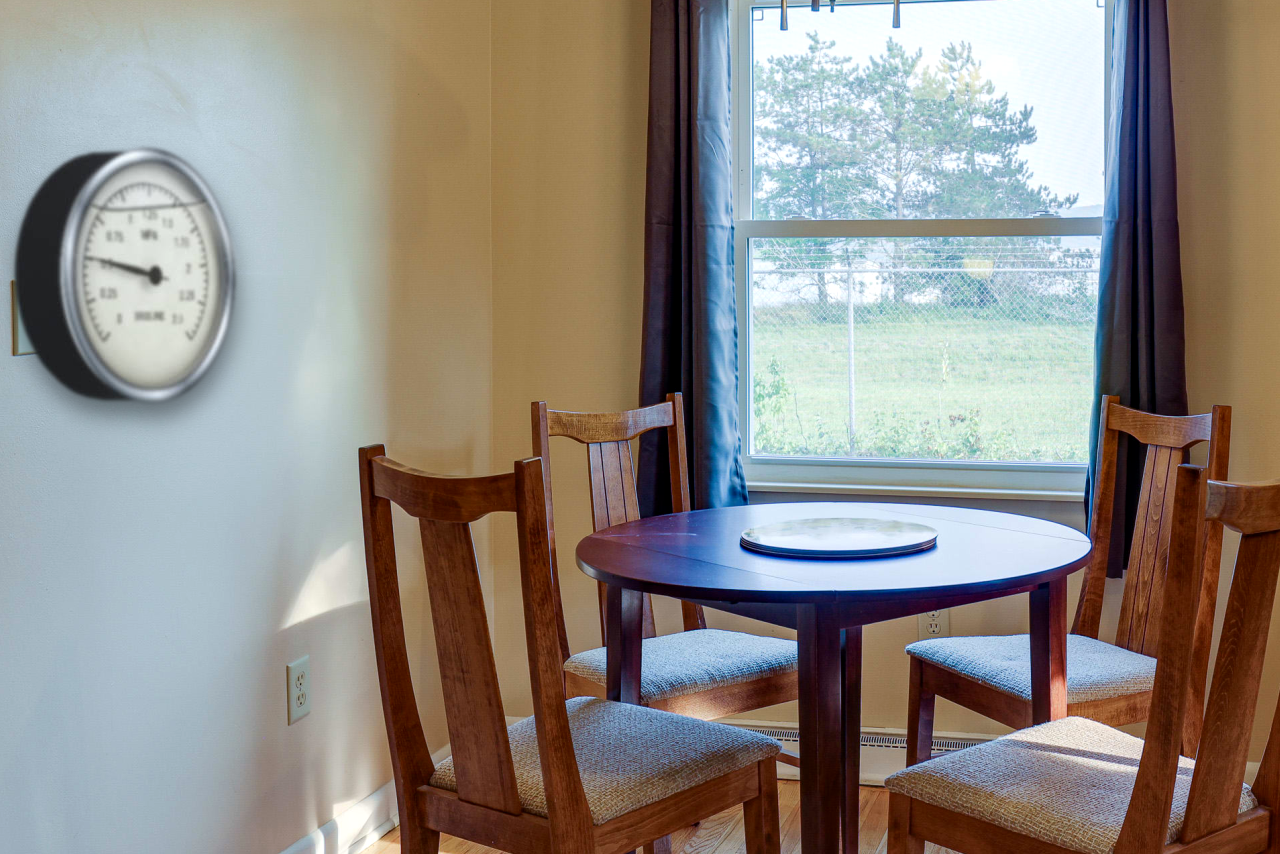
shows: 0.5 MPa
